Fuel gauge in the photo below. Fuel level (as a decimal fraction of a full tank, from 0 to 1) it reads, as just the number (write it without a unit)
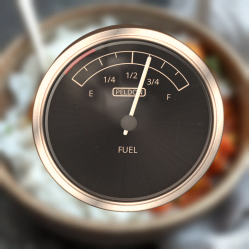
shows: 0.625
